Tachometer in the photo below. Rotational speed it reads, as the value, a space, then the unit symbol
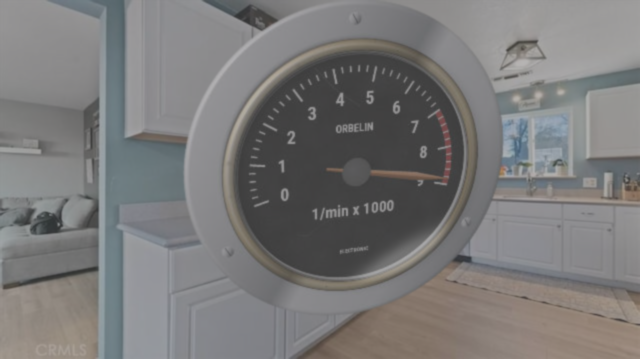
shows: 8800 rpm
